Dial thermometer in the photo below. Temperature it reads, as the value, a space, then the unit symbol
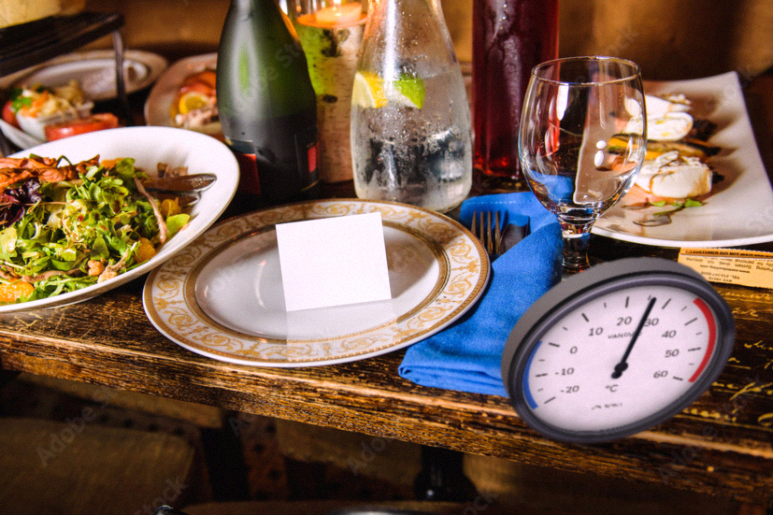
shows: 25 °C
